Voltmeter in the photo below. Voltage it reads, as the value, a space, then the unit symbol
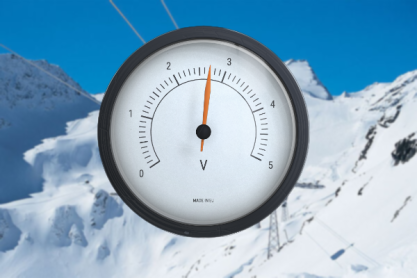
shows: 2.7 V
